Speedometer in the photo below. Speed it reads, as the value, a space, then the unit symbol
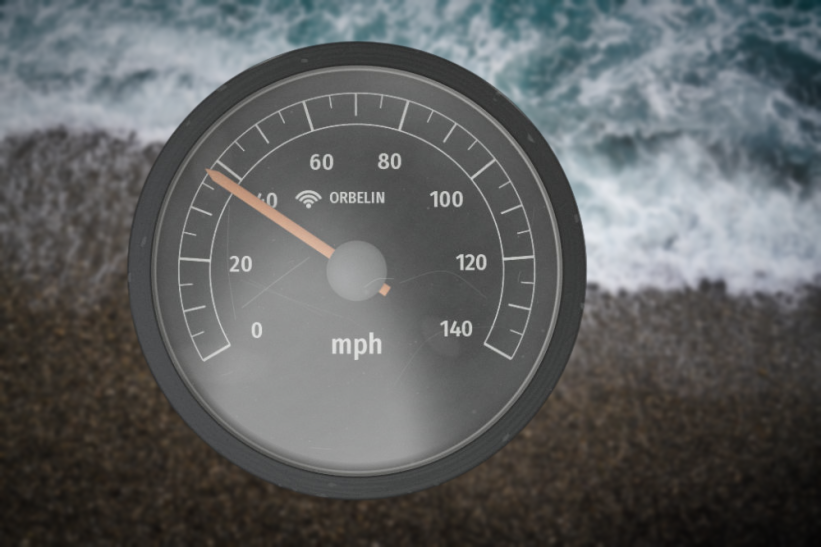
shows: 37.5 mph
